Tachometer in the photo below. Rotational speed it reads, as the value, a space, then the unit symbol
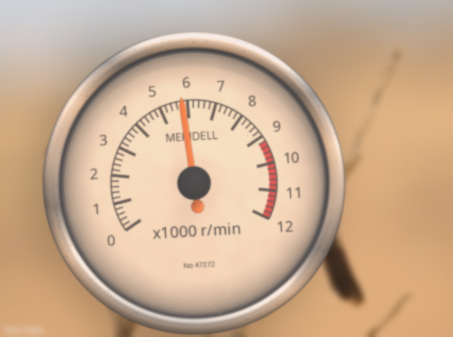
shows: 5800 rpm
